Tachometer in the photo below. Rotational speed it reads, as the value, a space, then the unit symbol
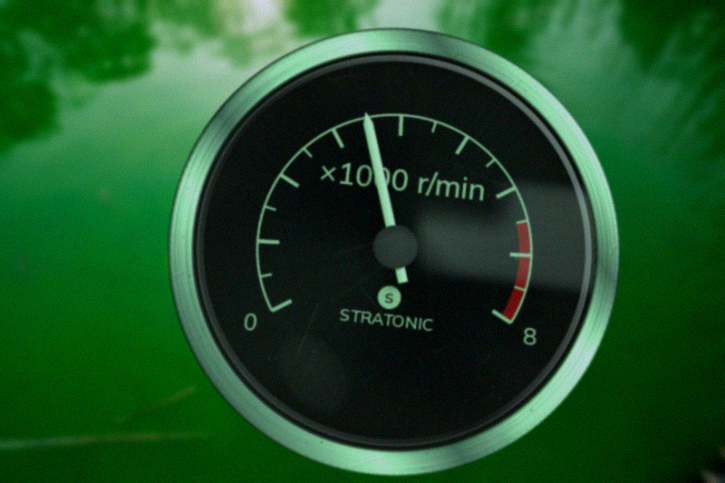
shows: 3500 rpm
